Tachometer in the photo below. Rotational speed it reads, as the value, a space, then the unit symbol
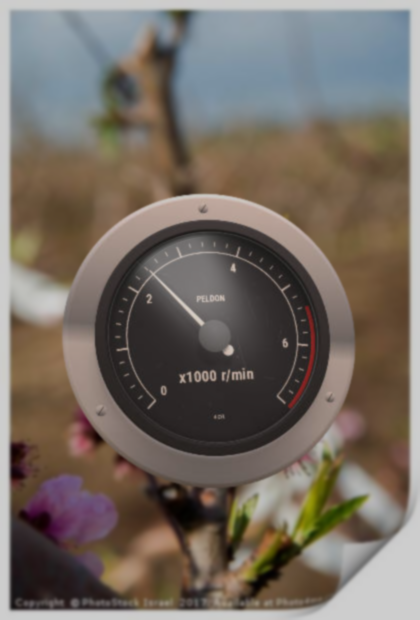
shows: 2400 rpm
